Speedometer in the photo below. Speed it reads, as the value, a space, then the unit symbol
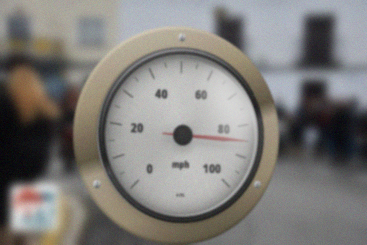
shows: 85 mph
